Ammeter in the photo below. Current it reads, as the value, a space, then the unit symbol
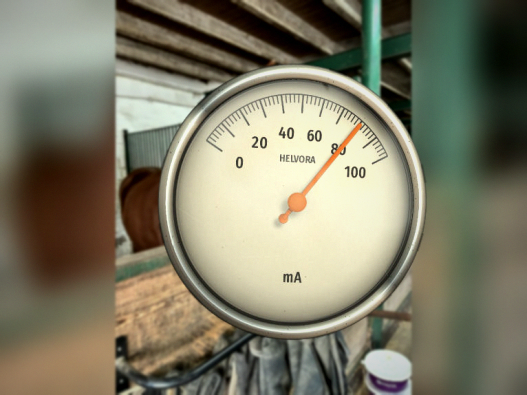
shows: 80 mA
